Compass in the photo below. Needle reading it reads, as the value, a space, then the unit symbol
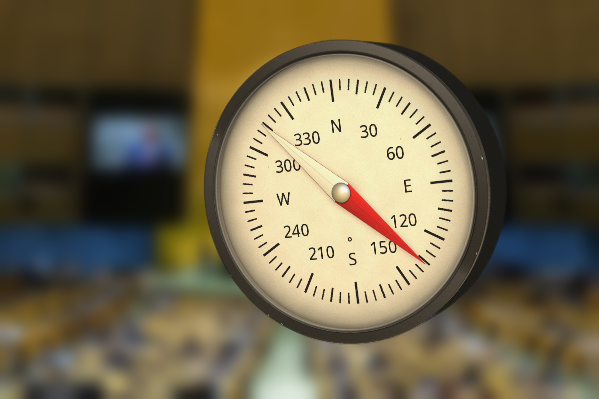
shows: 135 °
